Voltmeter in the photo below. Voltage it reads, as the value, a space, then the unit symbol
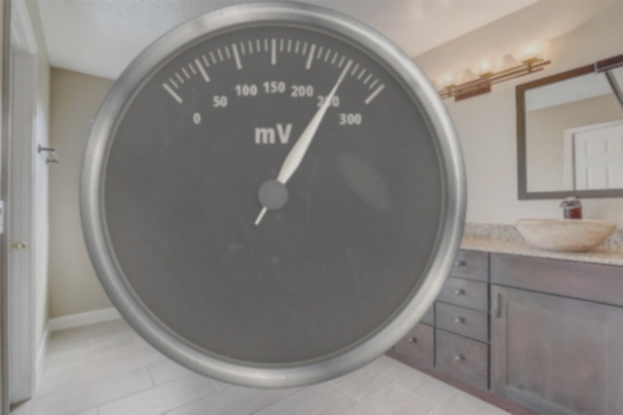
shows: 250 mV
